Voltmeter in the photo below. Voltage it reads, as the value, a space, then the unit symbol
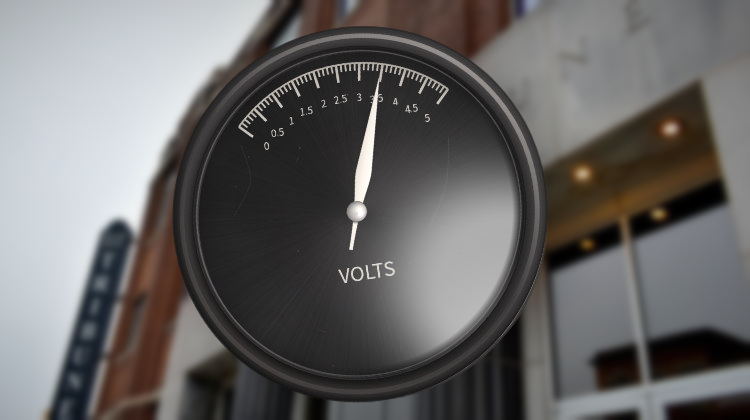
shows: 3.5 V
